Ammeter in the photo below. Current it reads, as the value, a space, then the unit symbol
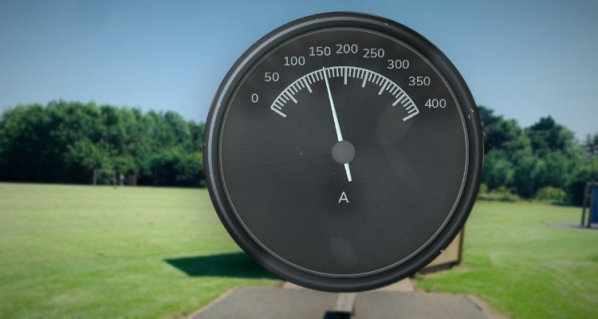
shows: 150 A
